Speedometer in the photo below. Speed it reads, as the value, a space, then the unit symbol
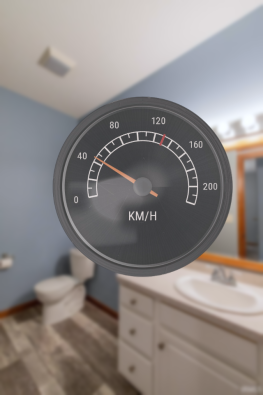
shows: 45 km/h
